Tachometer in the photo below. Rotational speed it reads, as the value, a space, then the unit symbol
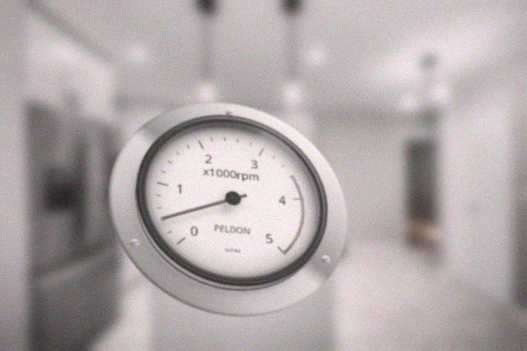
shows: 400 rpm
